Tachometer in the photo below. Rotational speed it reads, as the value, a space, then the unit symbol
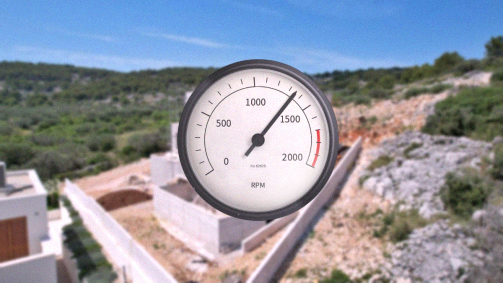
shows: 1350 rpm
